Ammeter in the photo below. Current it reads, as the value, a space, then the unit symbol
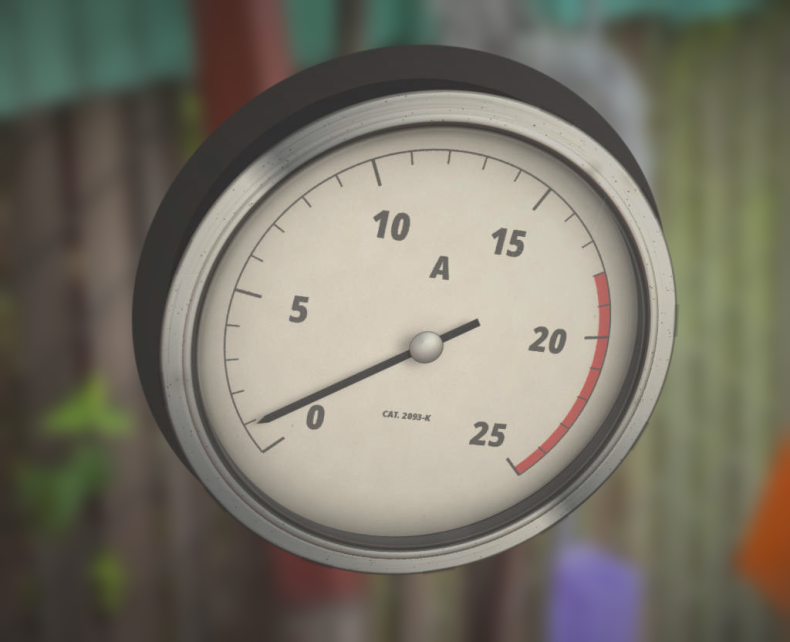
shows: 1 A
